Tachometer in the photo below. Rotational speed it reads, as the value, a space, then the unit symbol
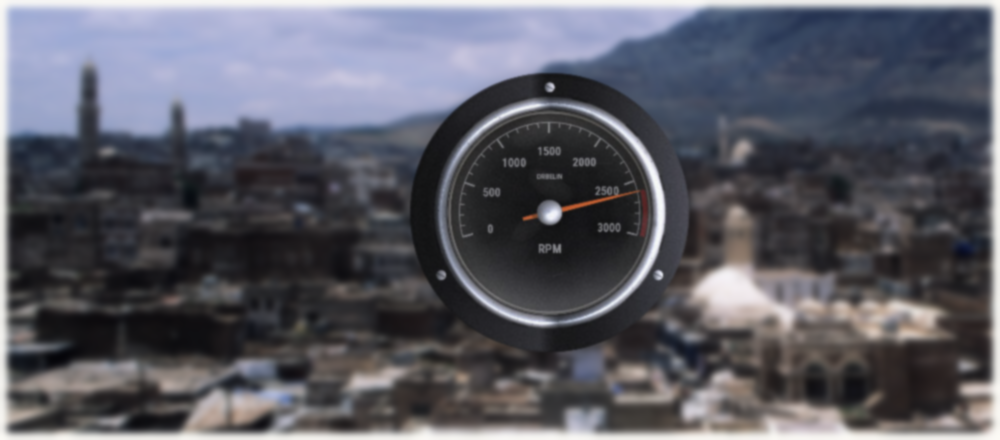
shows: 2600 rpm
